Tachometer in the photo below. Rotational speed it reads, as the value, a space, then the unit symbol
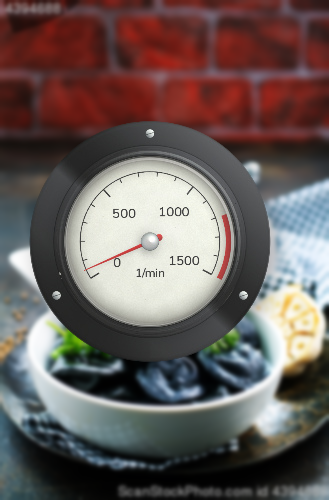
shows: 50 rpm
